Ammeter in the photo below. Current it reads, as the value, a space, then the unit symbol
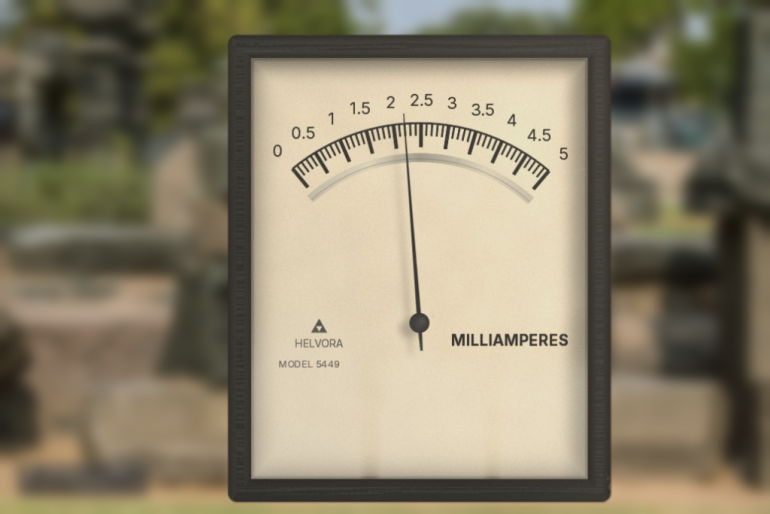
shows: 2.2 mA
